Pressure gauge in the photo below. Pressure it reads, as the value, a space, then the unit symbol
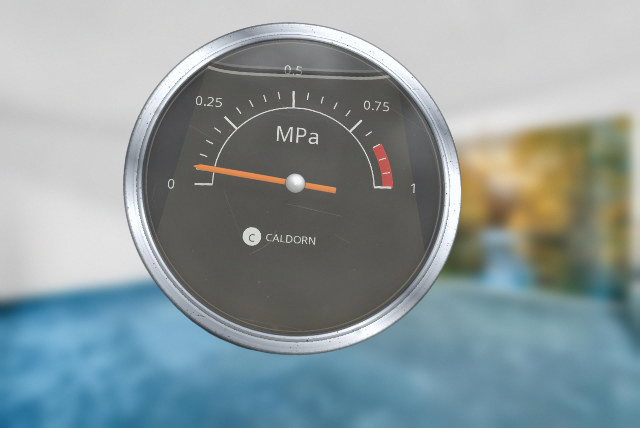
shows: 0.05 MPa
